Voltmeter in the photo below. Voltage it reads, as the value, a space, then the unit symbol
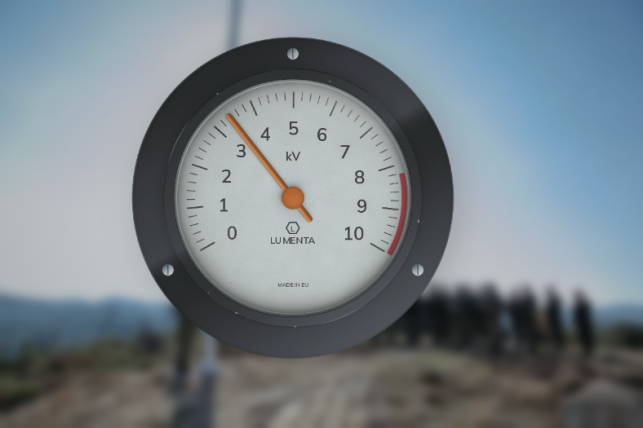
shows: 3.4 kV
